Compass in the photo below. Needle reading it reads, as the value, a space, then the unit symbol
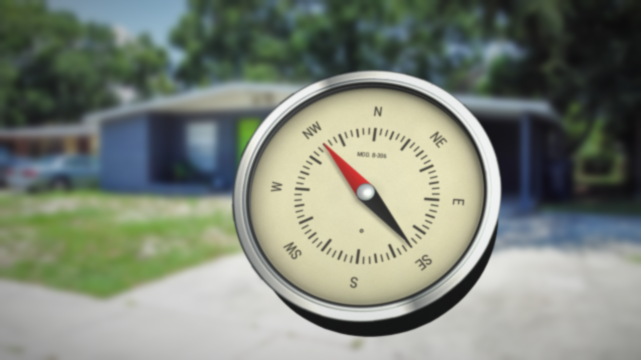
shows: 315 °
